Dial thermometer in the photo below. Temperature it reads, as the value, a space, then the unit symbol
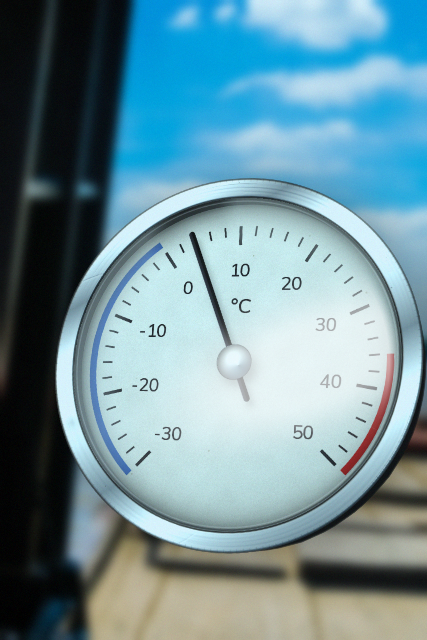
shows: 4 °C
